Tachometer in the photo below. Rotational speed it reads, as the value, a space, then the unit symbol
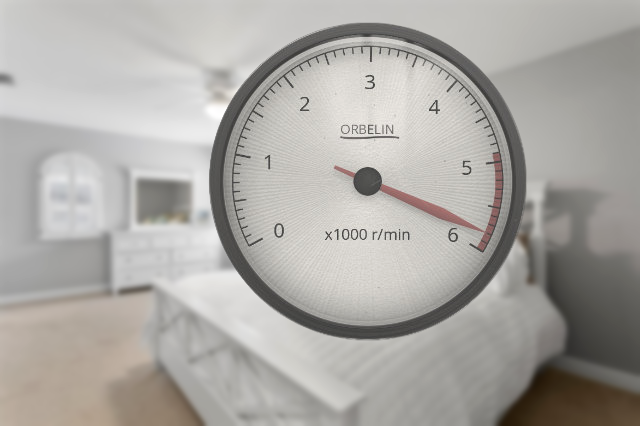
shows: 5800 rpm
